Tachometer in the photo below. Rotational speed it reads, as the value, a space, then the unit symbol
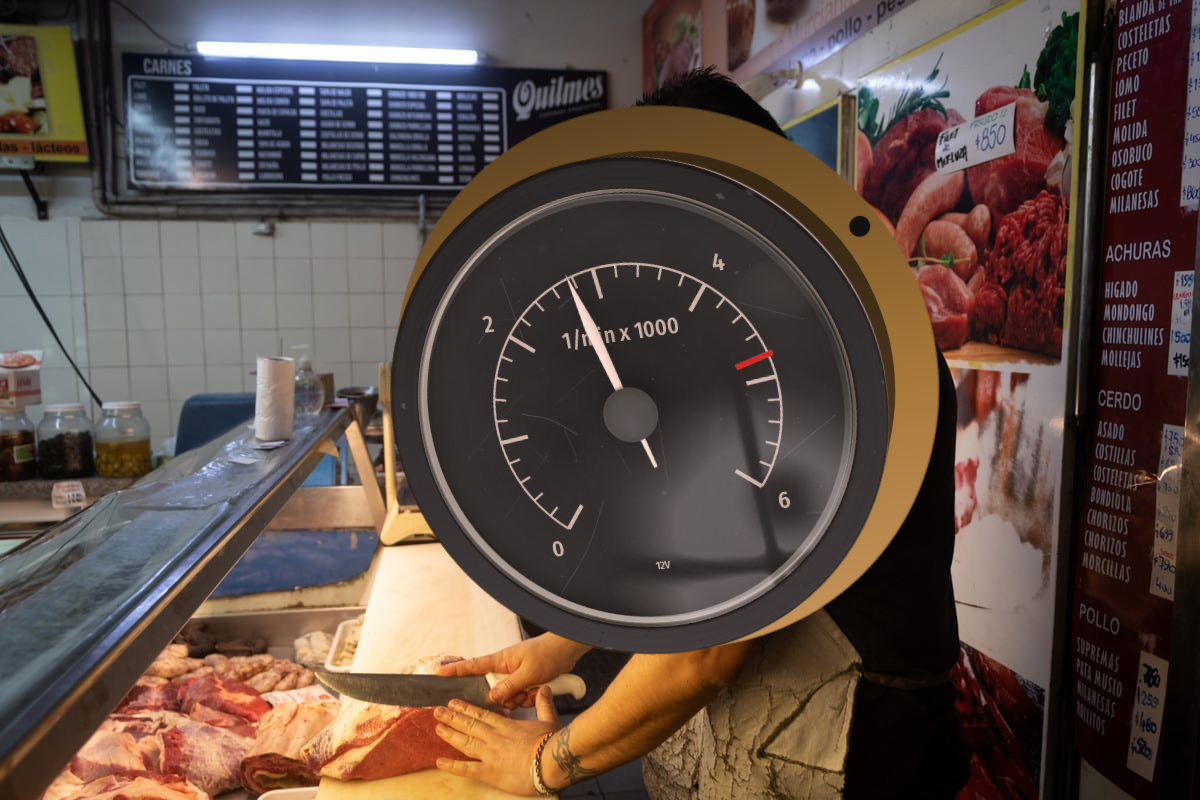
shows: 2800 rpm
